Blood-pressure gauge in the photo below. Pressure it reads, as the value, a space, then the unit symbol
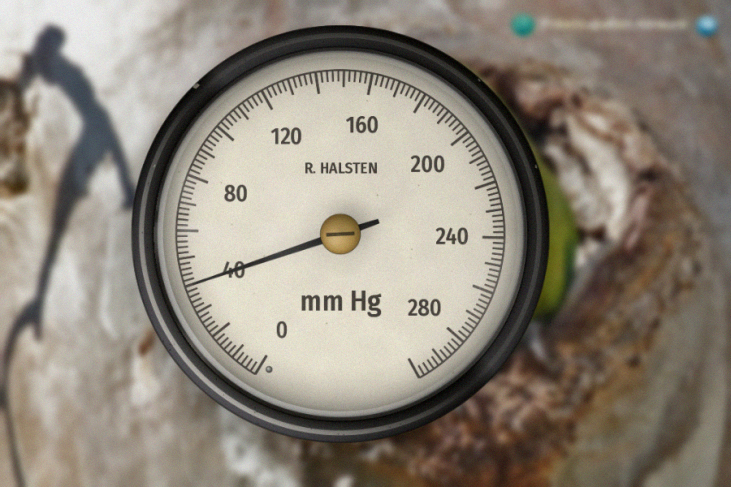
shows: 40 mmHg
